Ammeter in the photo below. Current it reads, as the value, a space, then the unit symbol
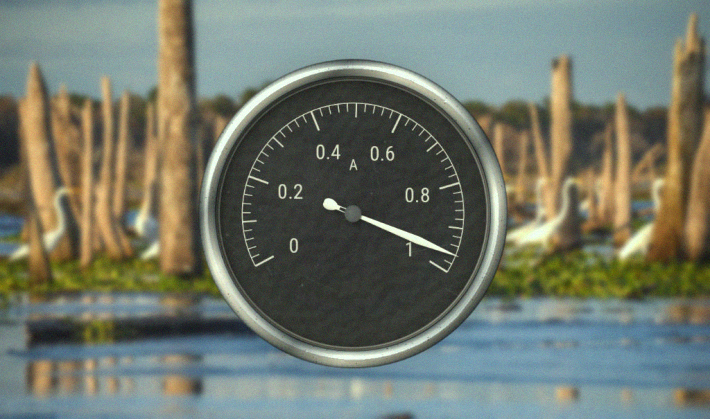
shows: 0.96 A
